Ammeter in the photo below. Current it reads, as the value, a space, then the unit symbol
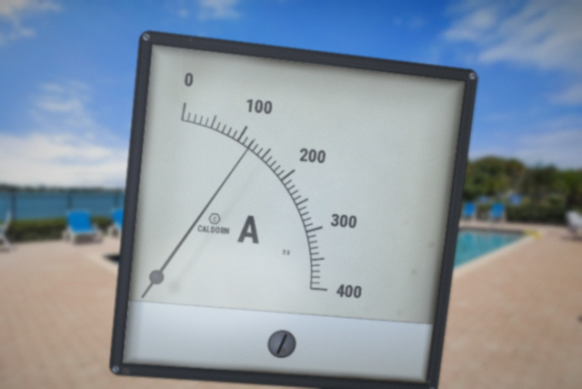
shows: 120 A
